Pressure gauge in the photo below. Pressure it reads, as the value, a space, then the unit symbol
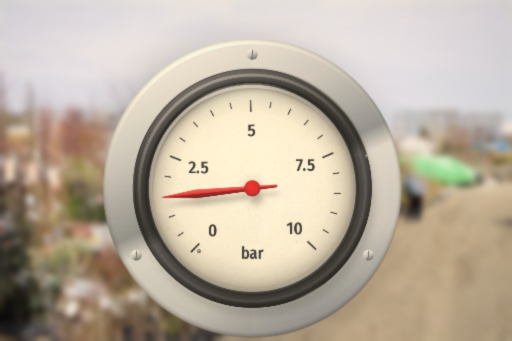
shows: 1.5 bar
